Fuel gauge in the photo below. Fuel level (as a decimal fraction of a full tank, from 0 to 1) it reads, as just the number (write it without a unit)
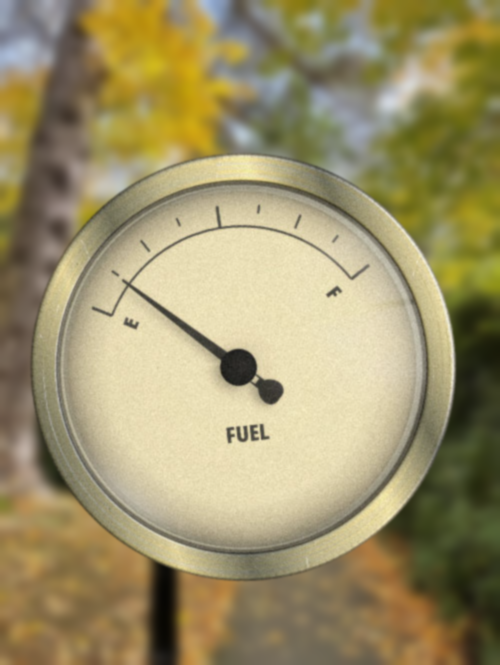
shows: 0.125
